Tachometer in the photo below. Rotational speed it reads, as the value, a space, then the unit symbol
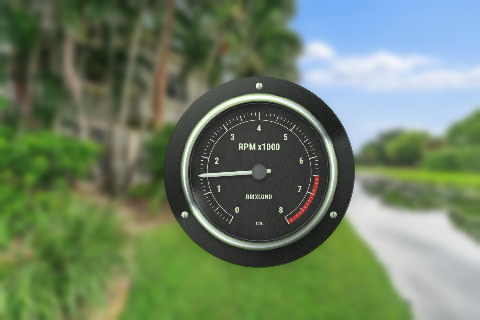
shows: 1500 rpm
